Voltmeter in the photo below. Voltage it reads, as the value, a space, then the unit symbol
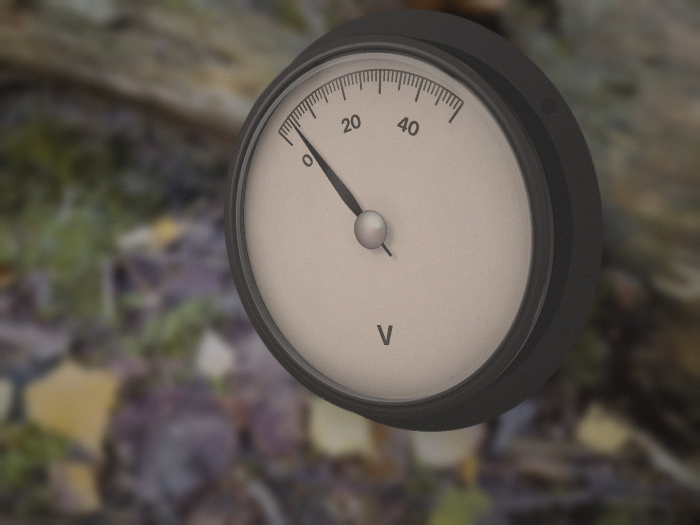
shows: 5 V
